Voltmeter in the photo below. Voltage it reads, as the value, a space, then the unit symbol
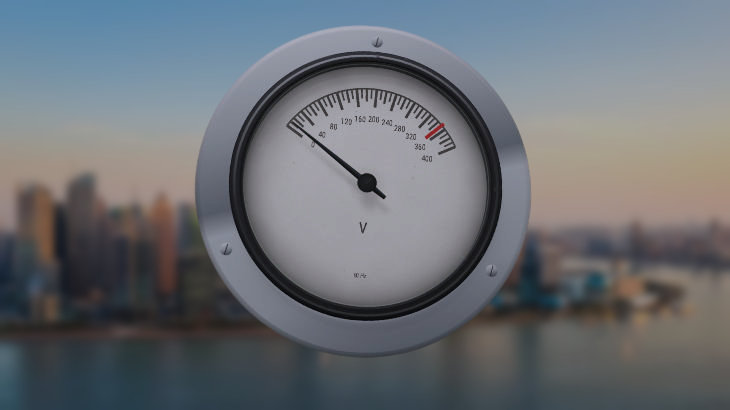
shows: 10 V
